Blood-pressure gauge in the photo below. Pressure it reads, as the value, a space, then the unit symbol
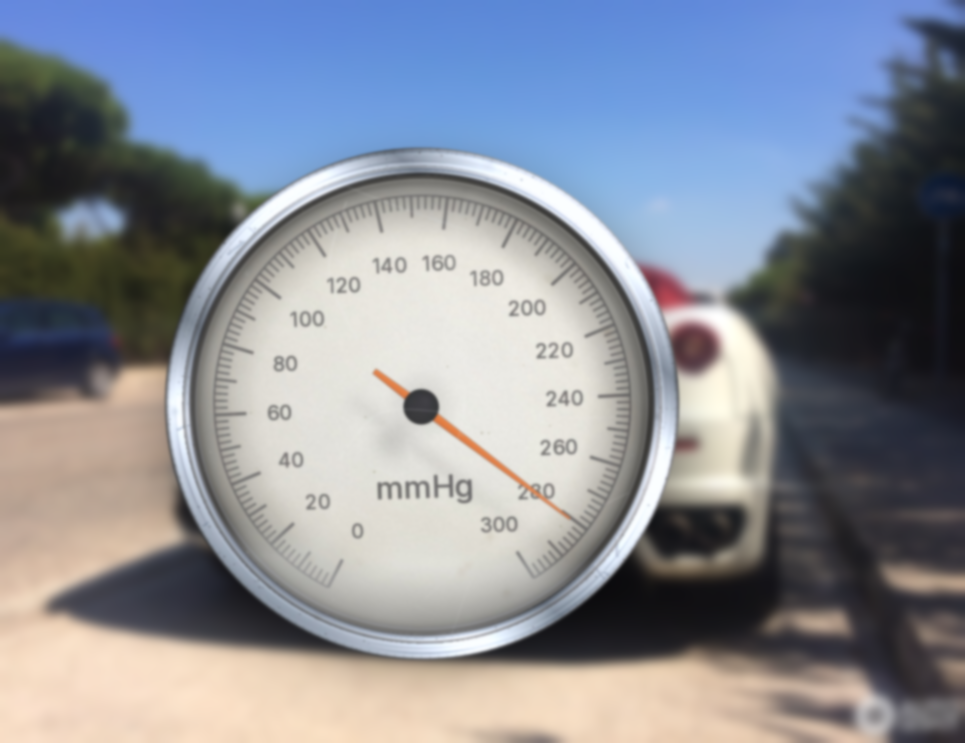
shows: 280 mmHg
